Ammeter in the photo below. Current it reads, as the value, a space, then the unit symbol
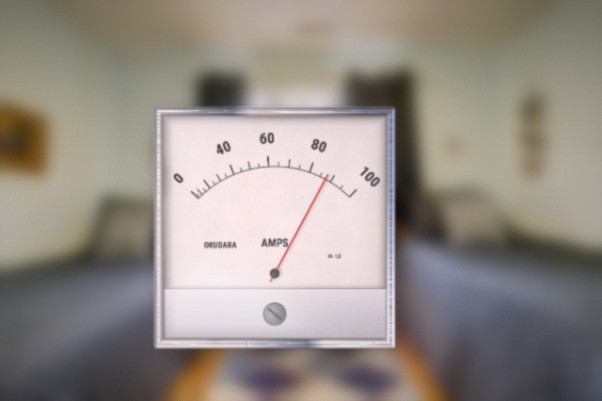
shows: 87.5 A
